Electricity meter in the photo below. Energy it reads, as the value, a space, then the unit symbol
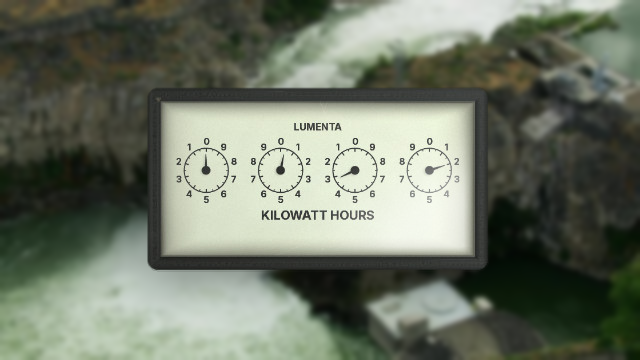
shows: 32 kWh
